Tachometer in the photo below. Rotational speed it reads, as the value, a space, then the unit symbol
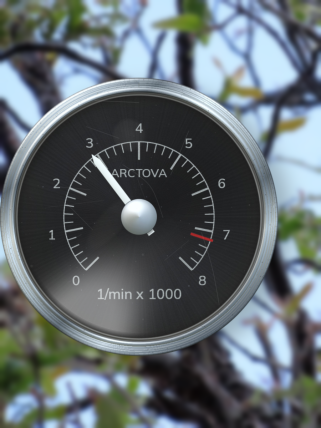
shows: 2900 rpm
